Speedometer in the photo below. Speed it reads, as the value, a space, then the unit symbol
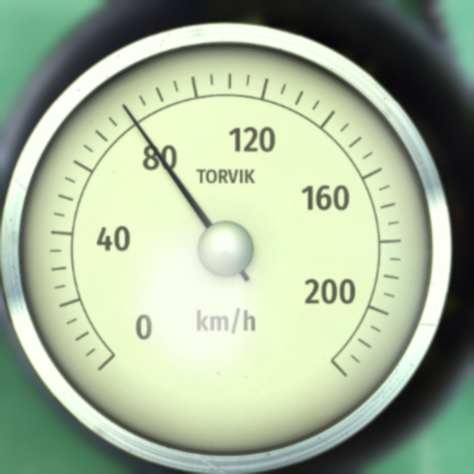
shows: 80 km/h
